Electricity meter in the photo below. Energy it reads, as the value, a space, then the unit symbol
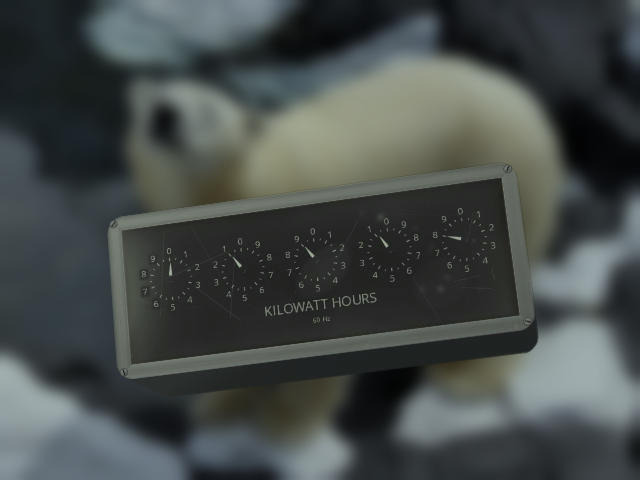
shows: 908 kWh
